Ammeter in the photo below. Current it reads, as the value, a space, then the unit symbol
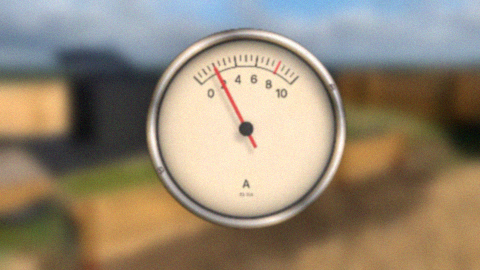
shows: 2 A
